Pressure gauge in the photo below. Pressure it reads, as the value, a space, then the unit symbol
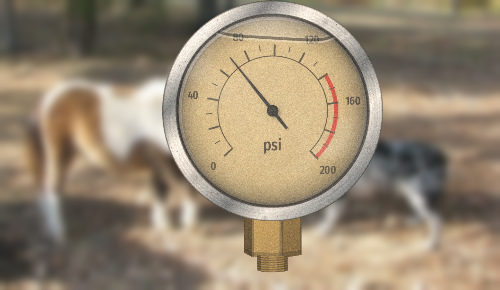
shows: 70 psi
